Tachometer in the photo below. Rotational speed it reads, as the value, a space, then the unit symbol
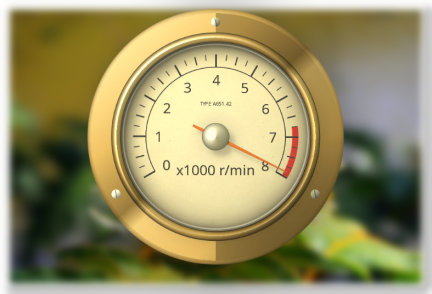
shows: 7875 rpm
